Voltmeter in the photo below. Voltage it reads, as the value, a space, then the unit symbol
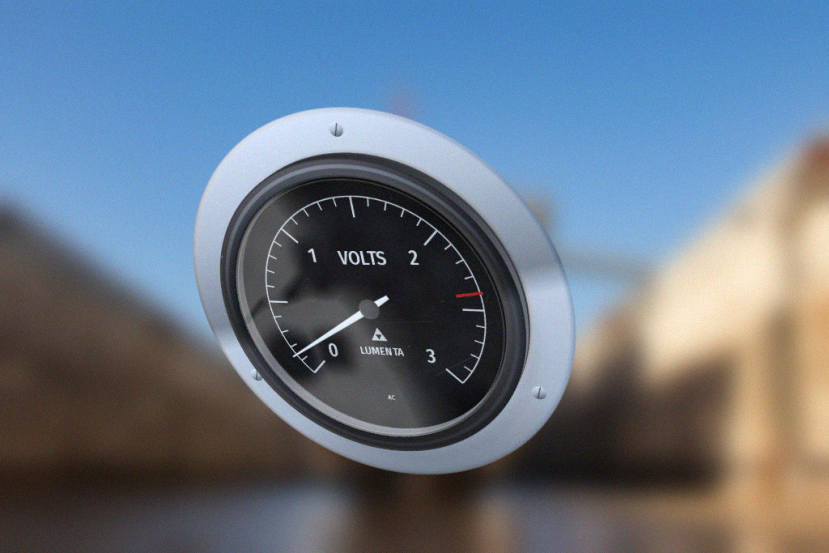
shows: 0.15 V
